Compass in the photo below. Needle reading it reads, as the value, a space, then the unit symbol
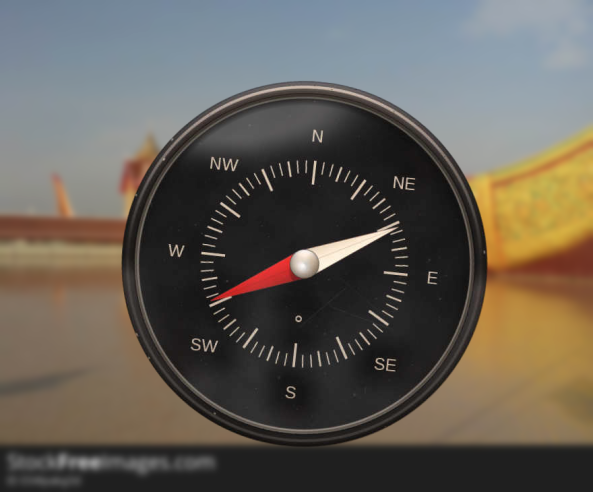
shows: 242.5 °
